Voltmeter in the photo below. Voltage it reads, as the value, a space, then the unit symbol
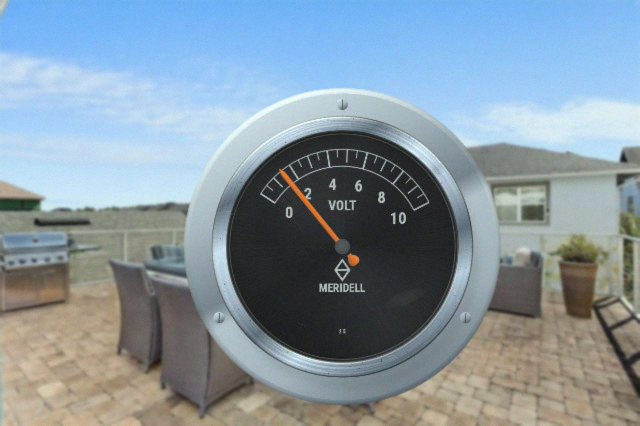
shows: 1.5 V
